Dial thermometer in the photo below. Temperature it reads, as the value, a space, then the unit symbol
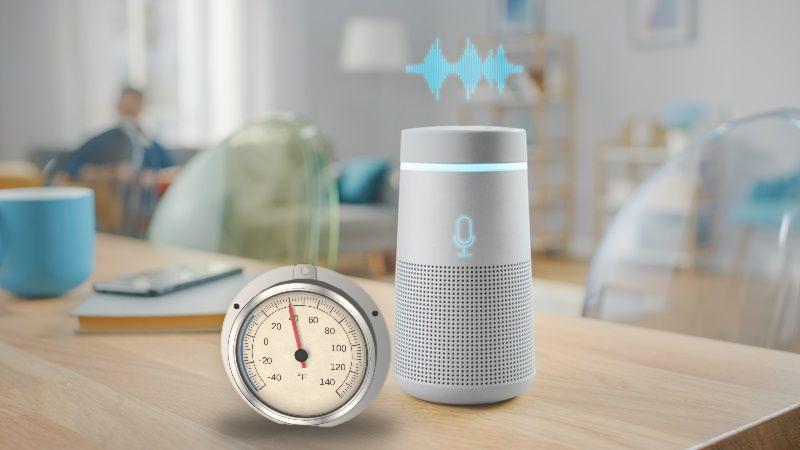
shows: 40 °F
